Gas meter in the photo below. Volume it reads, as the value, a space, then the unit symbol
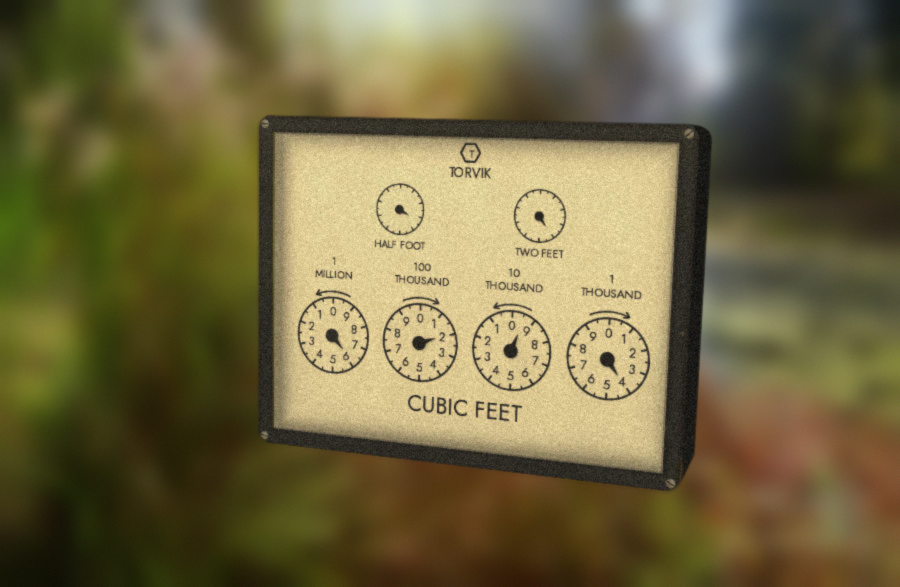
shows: 619400 ft³
